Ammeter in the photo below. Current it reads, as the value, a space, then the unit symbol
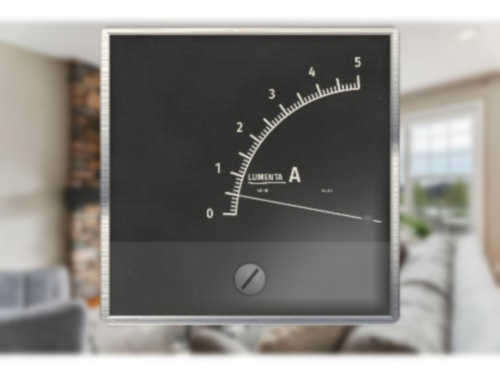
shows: 0.5 A
